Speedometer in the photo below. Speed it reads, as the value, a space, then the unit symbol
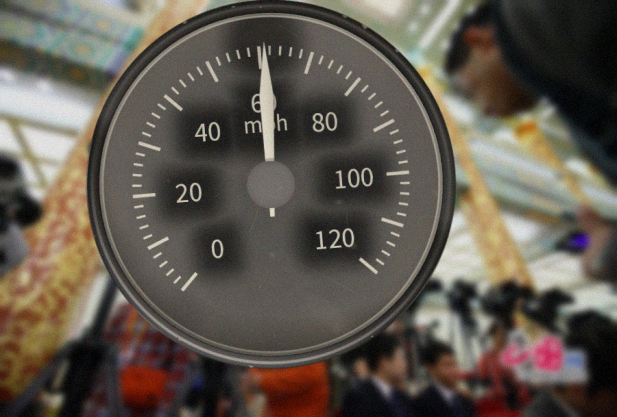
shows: 61 mph
